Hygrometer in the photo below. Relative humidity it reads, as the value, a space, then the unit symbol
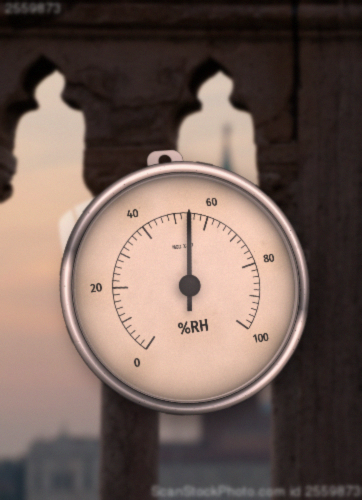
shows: 54 %
